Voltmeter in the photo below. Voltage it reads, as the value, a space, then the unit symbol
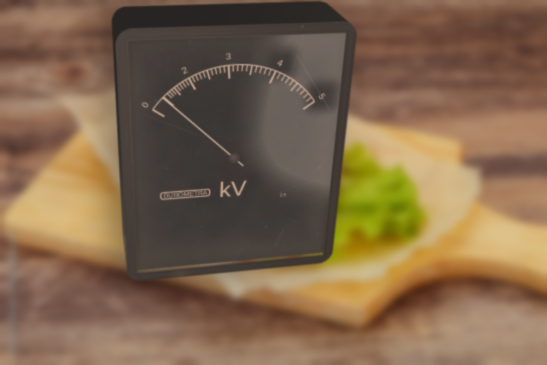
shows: 1 kV
